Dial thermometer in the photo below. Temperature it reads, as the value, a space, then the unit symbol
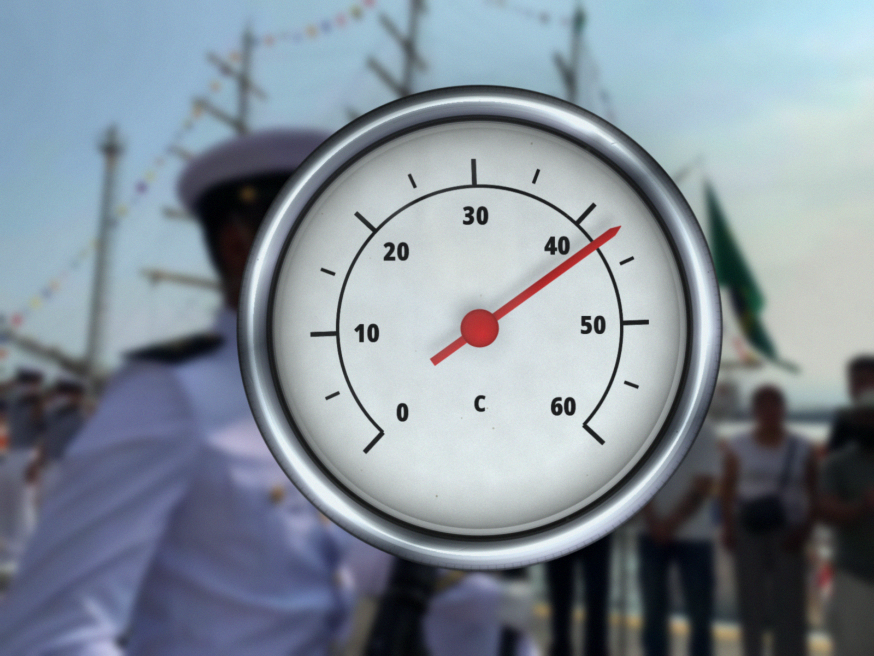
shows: 42.5 °C
